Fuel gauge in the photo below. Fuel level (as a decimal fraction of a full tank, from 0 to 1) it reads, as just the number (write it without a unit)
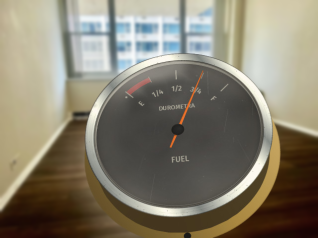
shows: 0.75
